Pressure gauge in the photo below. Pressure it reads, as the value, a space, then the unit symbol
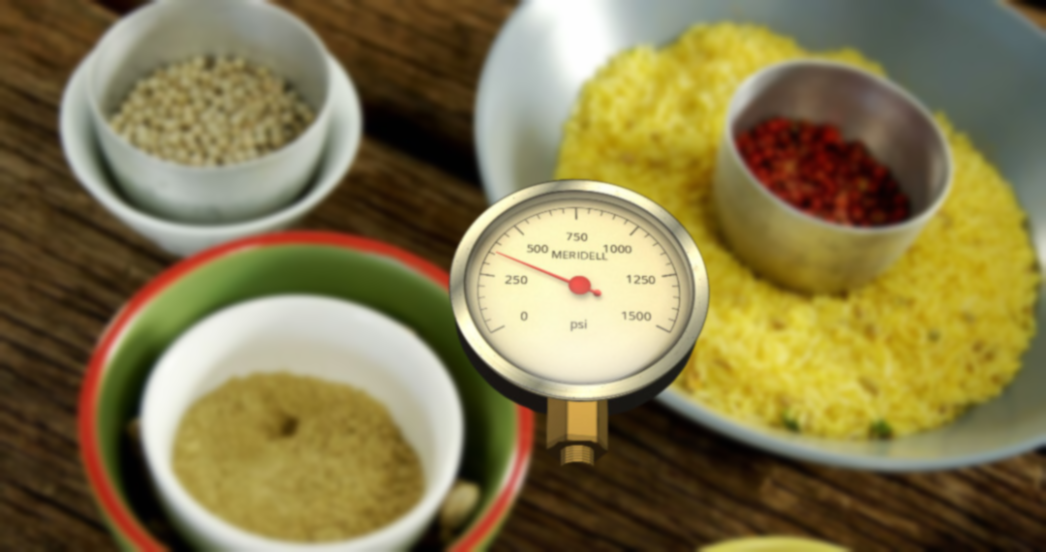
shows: 350 psi
